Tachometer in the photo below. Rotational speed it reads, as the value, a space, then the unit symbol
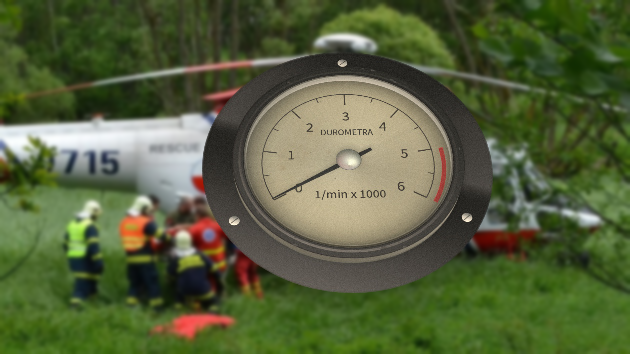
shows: 0 rpm
